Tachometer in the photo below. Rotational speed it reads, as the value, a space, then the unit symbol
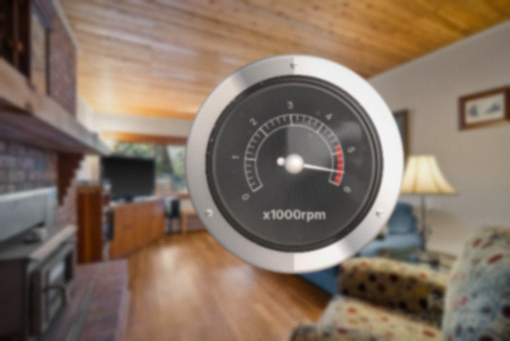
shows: 5600 rpm
